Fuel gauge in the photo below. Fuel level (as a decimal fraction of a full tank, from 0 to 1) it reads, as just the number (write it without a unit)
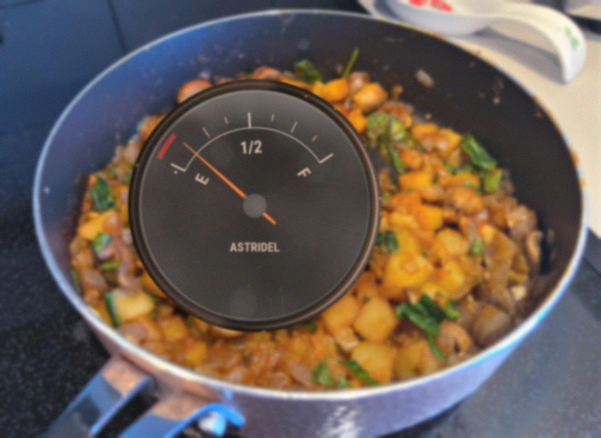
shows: 0.125
